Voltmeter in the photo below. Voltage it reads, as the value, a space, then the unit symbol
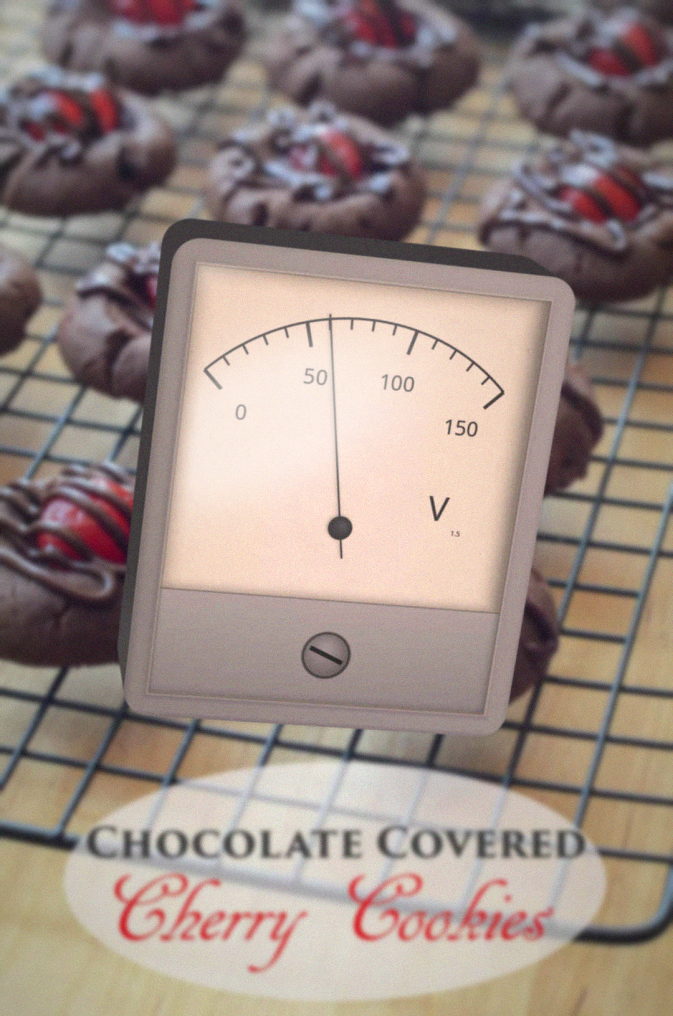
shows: 60 V
